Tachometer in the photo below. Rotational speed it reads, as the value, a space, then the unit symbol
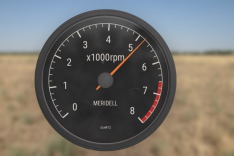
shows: 5200 rpm
